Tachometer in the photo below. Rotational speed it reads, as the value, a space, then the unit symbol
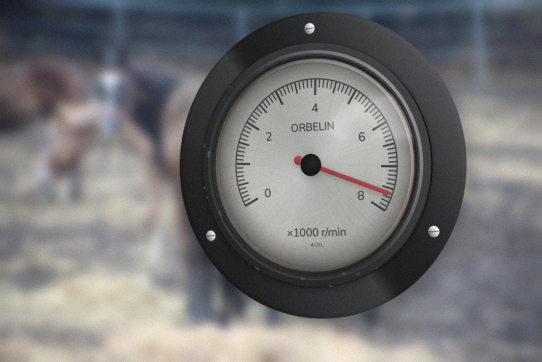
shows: 7600 rpm
